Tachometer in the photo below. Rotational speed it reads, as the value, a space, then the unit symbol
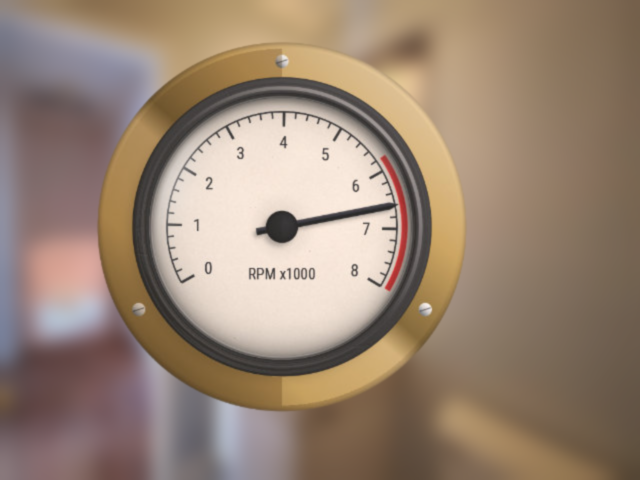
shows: 6600 rpm
